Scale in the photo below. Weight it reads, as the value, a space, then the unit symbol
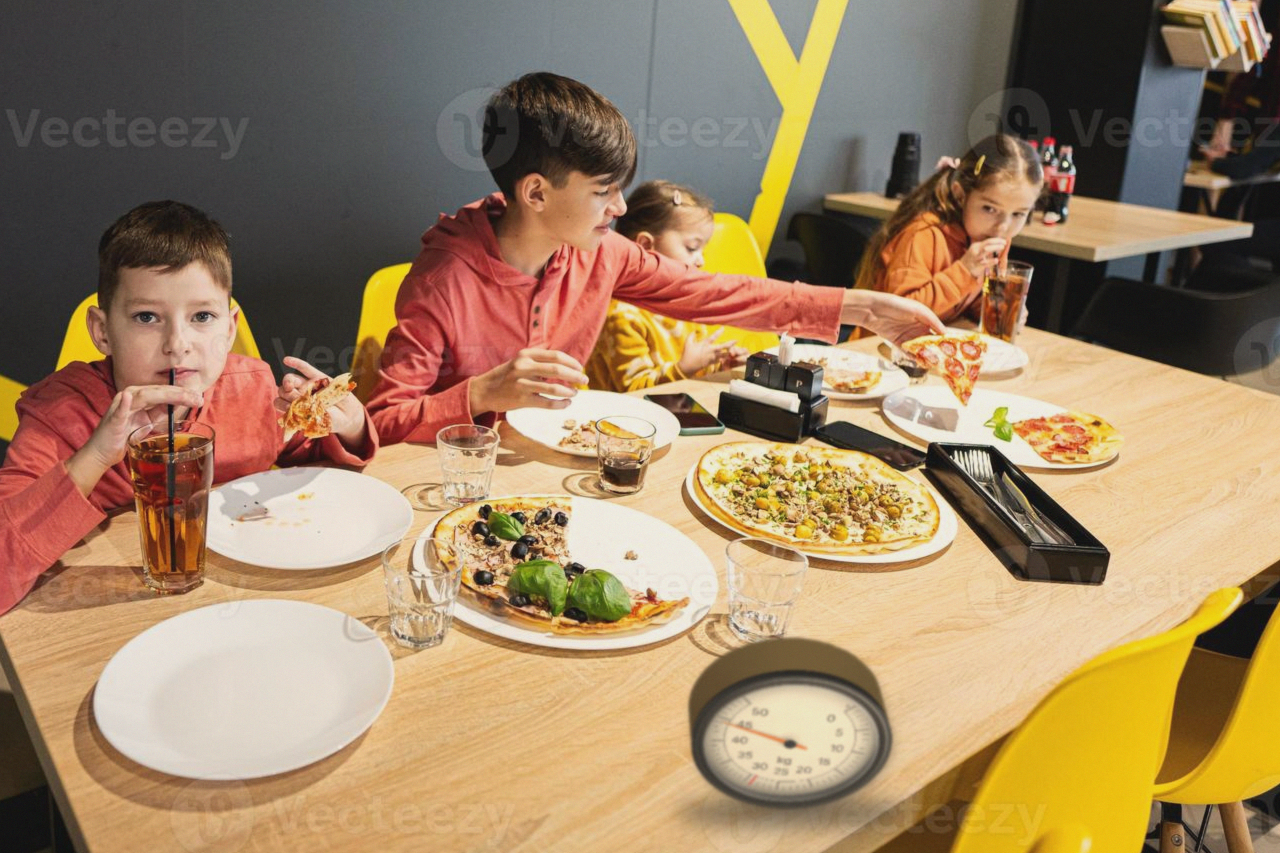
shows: 45 kg
